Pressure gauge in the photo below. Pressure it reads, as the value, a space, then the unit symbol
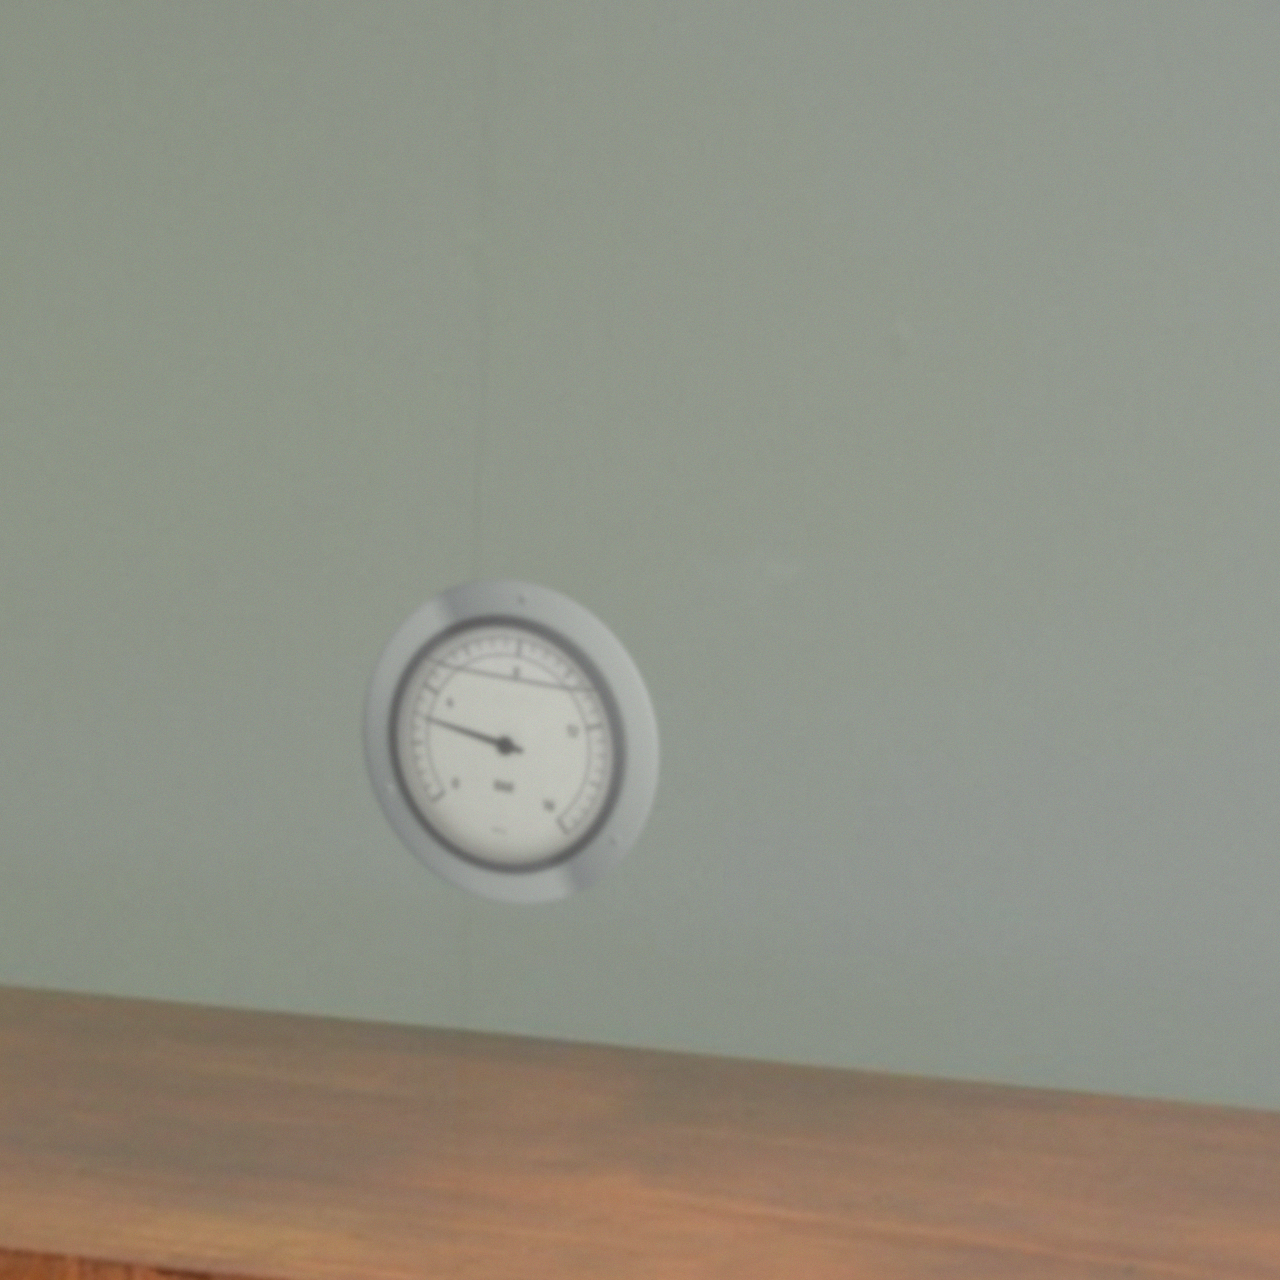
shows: 3 bar
